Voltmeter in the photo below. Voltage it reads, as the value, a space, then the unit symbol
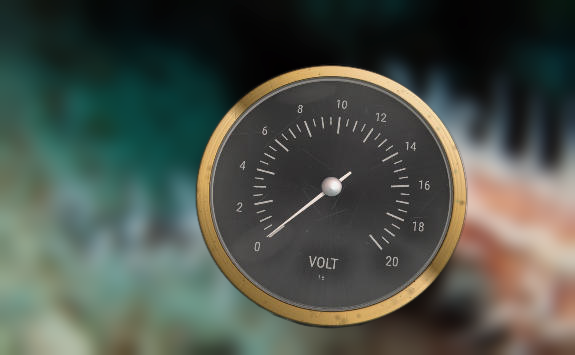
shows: 0 V
